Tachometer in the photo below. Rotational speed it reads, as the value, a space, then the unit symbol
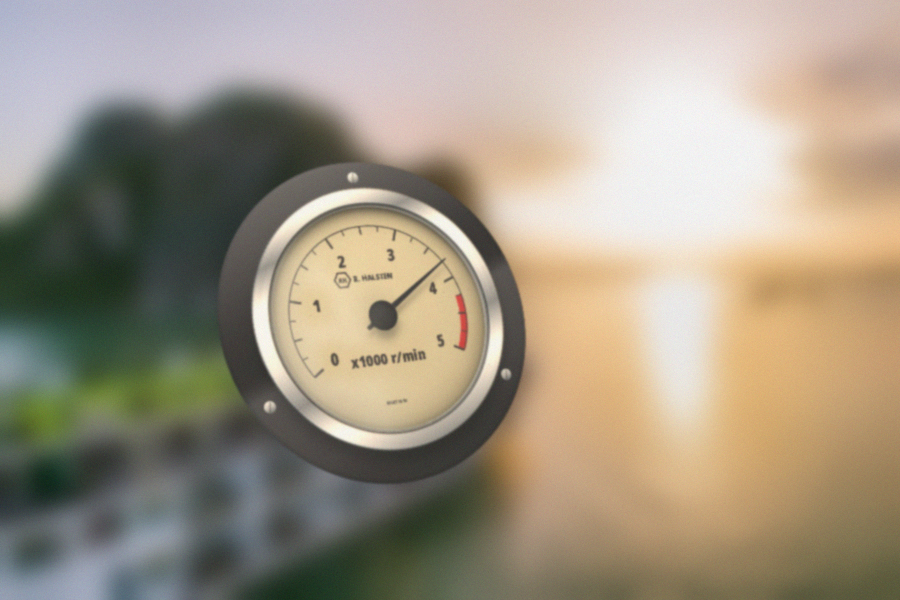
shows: 3750 rpm
